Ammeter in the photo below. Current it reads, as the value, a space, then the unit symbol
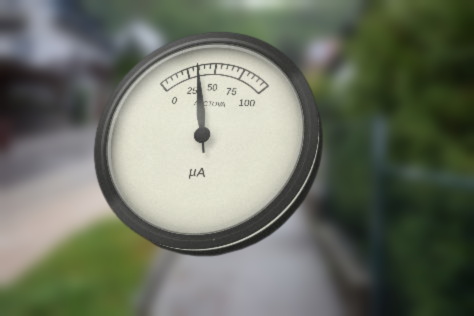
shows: 35 µA
